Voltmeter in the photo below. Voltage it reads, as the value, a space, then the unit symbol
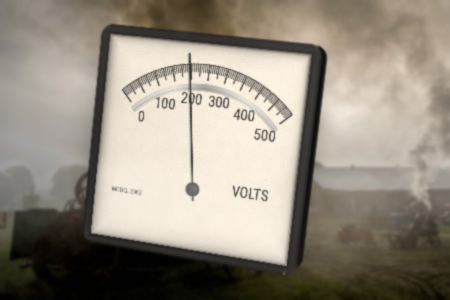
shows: 200 V
